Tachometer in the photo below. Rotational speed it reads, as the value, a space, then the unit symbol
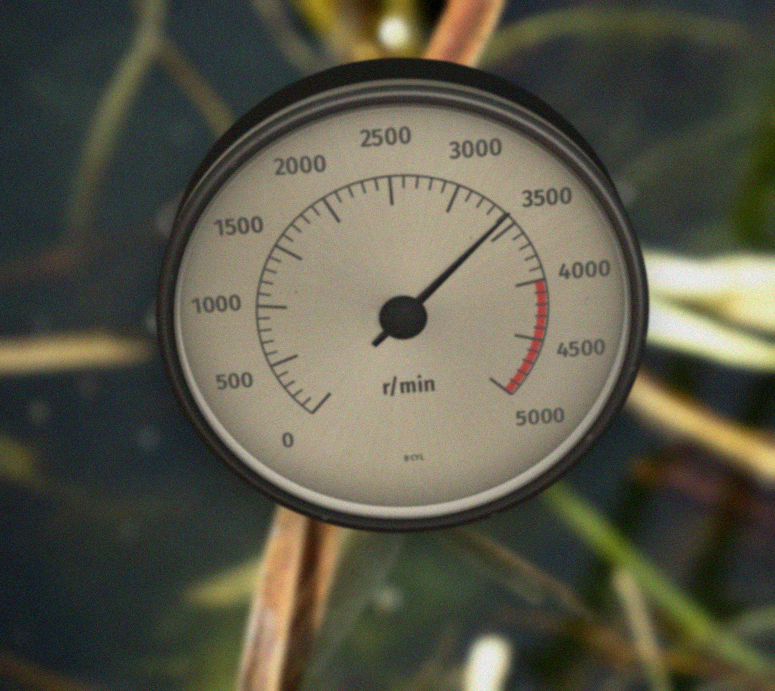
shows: 3400 rpm
